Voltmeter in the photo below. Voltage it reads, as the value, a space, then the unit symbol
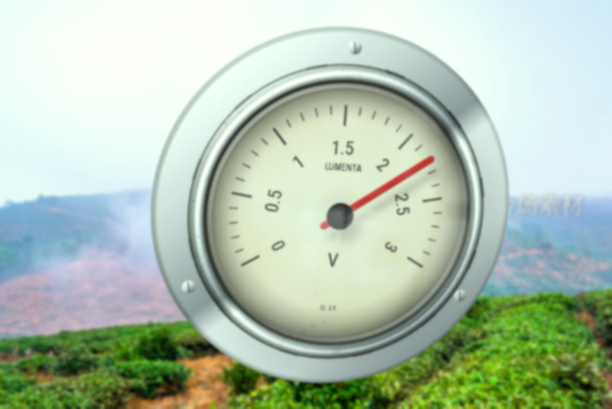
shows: 2.2 V
